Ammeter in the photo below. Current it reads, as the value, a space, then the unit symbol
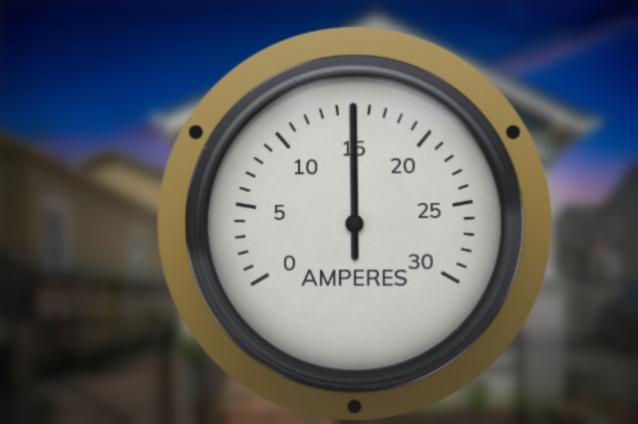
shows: 15 A
